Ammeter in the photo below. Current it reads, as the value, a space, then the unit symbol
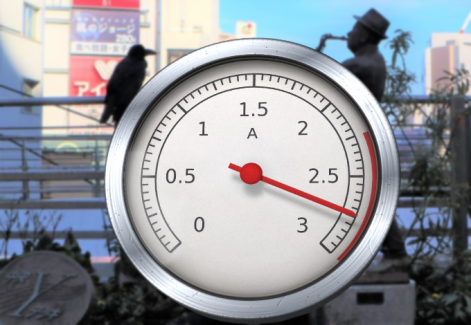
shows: 2.75 A
